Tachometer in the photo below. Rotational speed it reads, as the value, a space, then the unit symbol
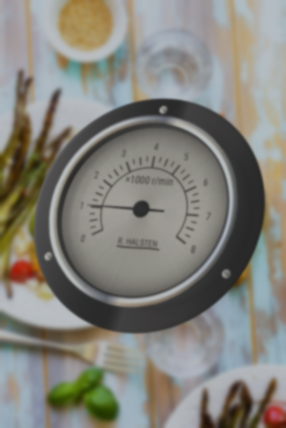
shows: 1000 rpm
